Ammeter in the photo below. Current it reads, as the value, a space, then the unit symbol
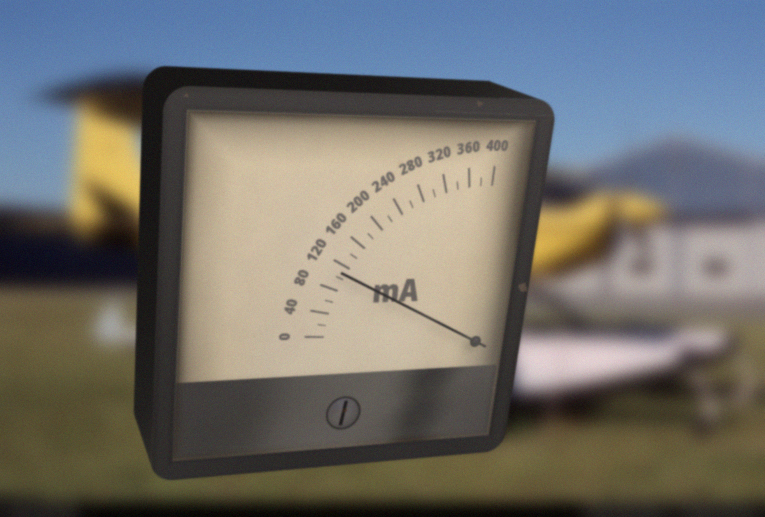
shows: 110 mA
